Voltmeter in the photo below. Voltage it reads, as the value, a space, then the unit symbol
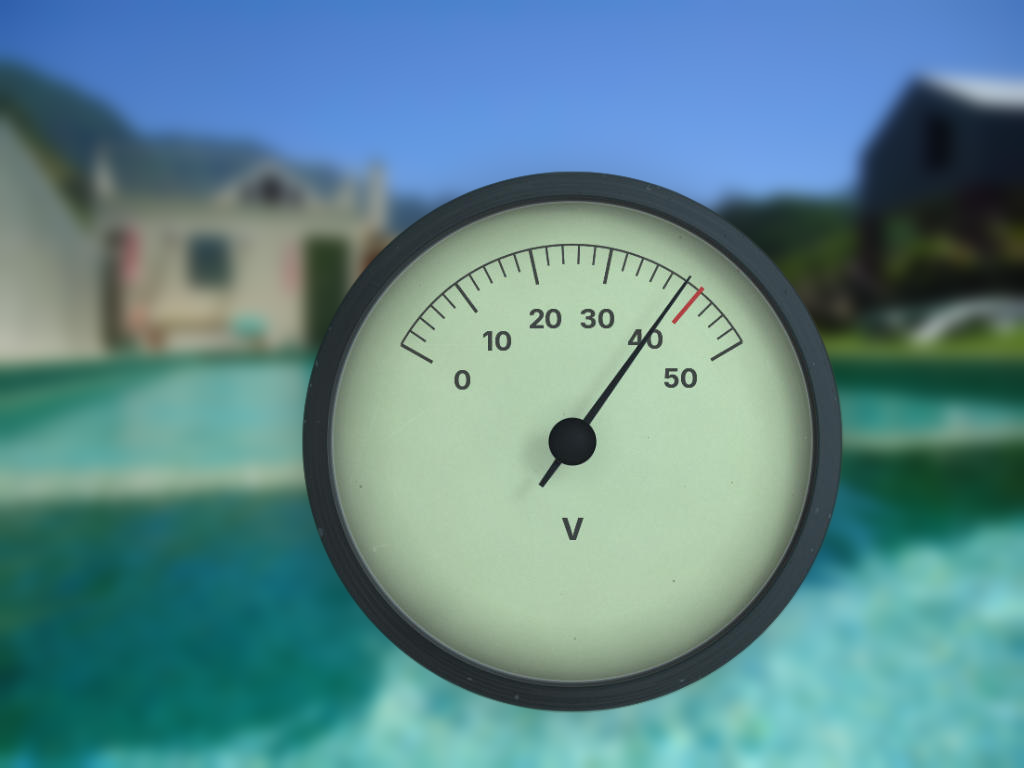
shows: 40 V
